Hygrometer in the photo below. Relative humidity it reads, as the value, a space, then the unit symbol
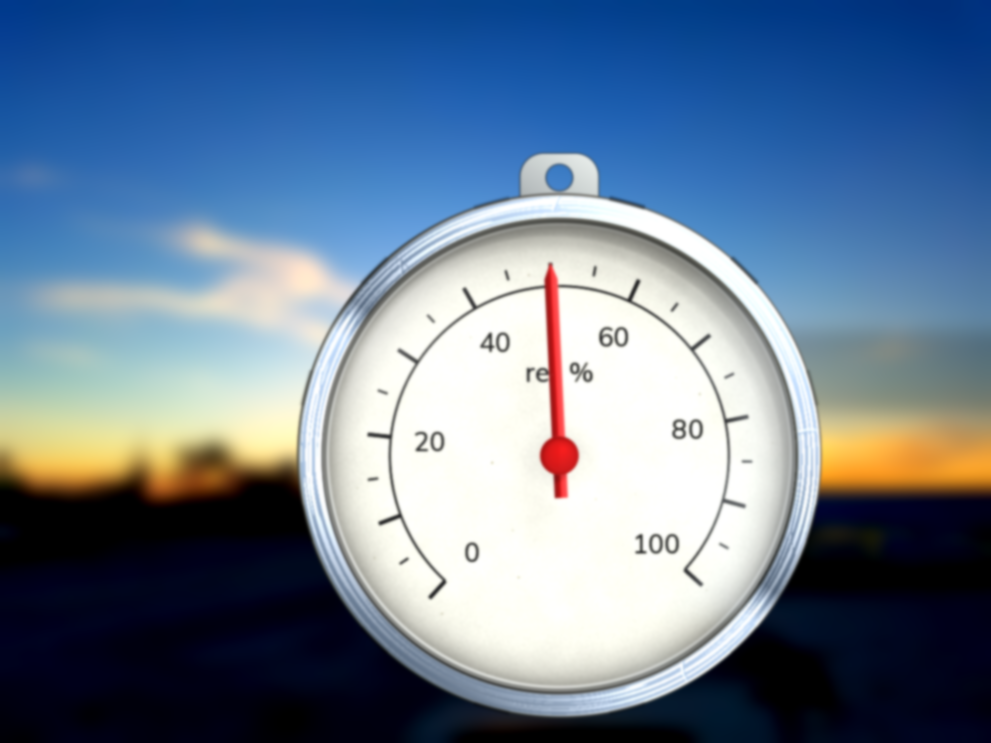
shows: 50 %
